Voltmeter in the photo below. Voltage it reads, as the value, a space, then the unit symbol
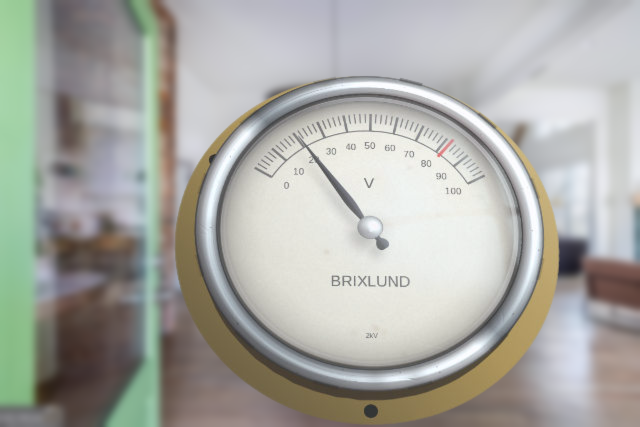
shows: 20 V
